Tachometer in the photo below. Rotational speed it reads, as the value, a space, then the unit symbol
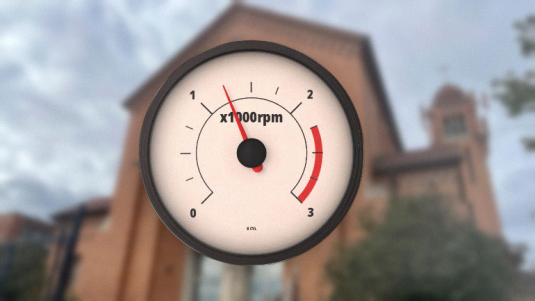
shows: 1250 rpm
